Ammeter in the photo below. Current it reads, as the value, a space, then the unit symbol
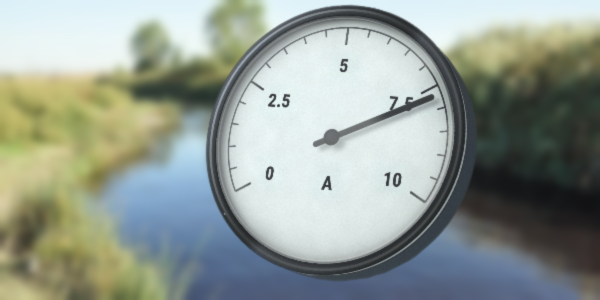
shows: 7.75 A
